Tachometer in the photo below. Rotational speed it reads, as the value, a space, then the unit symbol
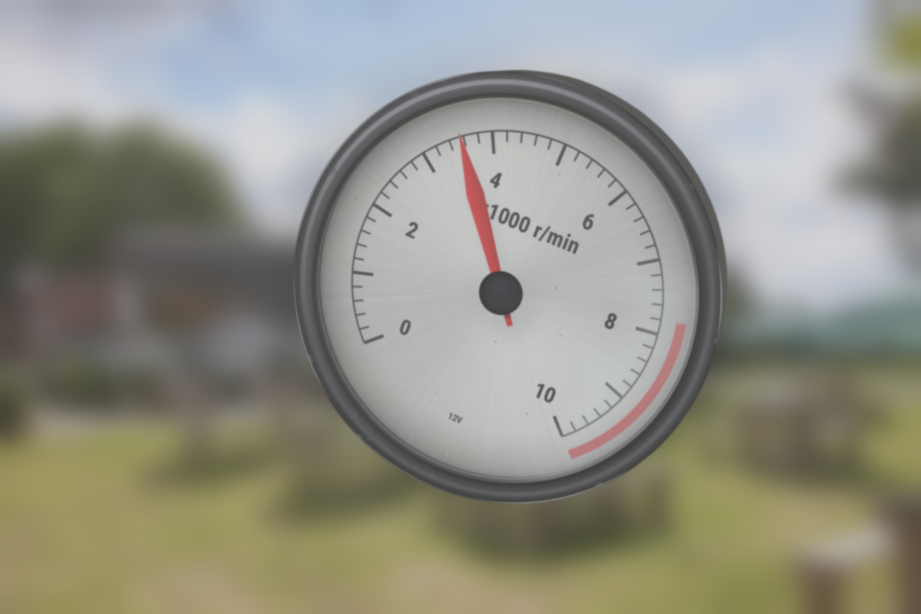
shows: 3600 rpm
